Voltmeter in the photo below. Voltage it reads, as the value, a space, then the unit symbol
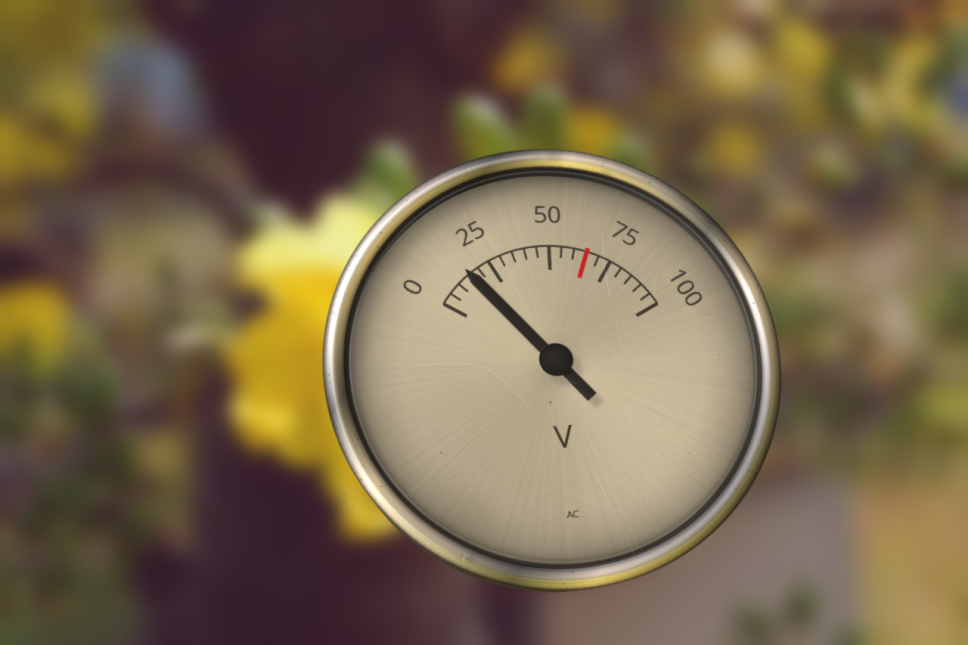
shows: 15 V
